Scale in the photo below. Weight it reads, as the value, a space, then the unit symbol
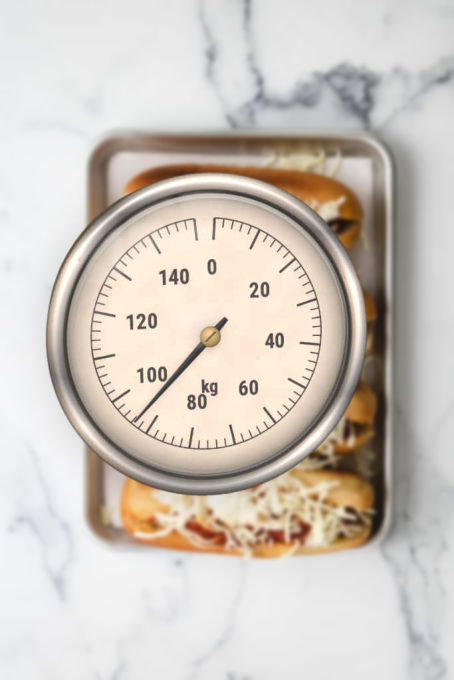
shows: 94 kg
